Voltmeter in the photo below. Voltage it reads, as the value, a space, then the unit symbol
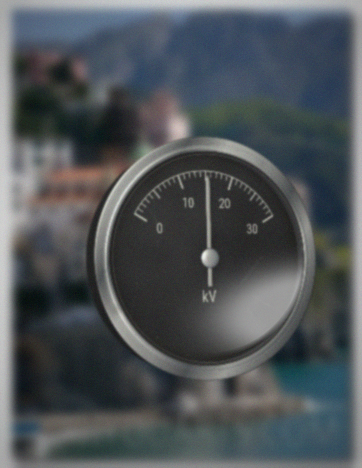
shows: 15 kV
